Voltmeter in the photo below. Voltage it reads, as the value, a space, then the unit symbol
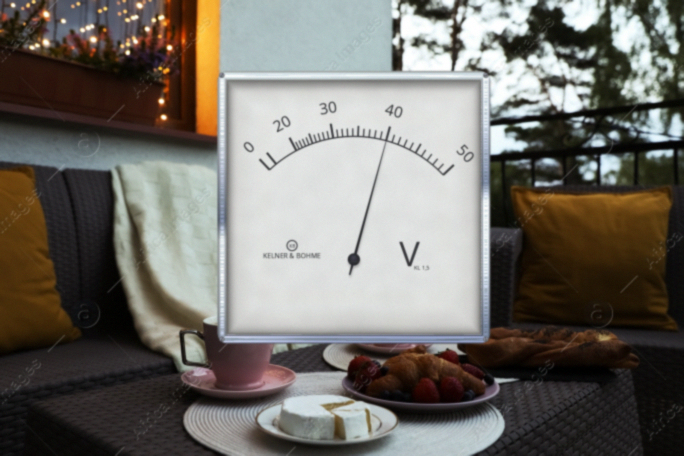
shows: 40 V
